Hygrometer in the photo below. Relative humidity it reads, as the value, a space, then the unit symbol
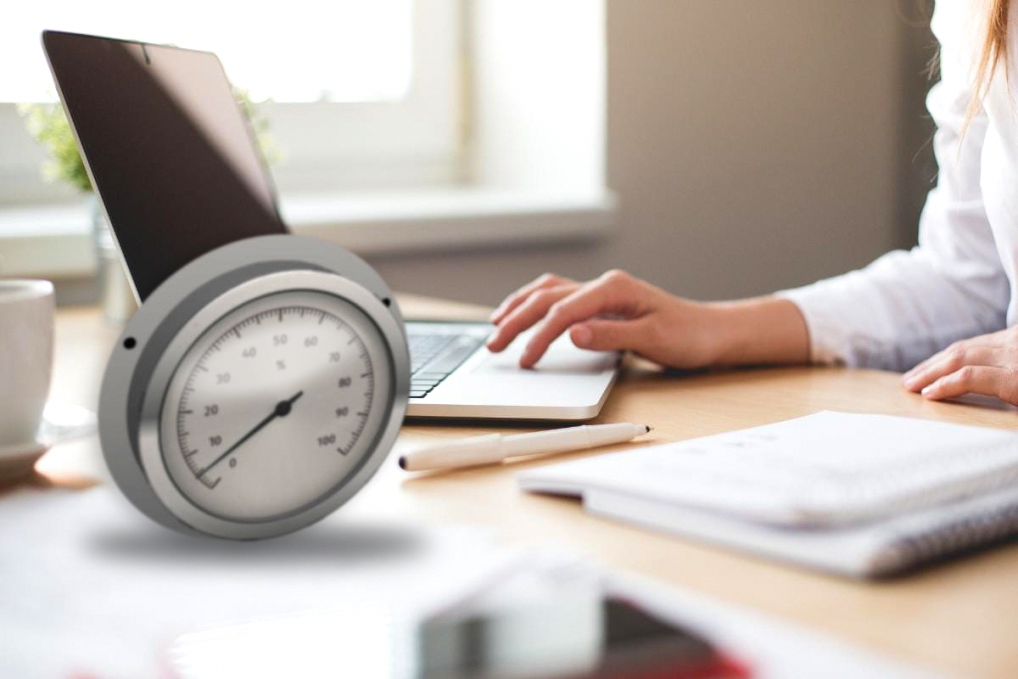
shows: 5 %
